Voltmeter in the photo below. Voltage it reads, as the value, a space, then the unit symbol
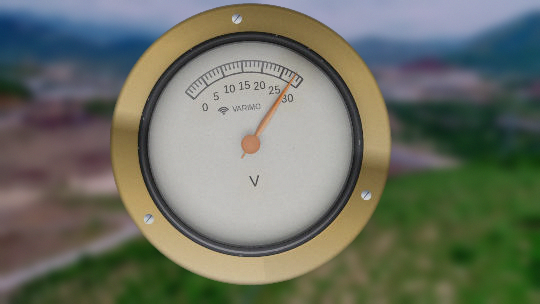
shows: 28 V
